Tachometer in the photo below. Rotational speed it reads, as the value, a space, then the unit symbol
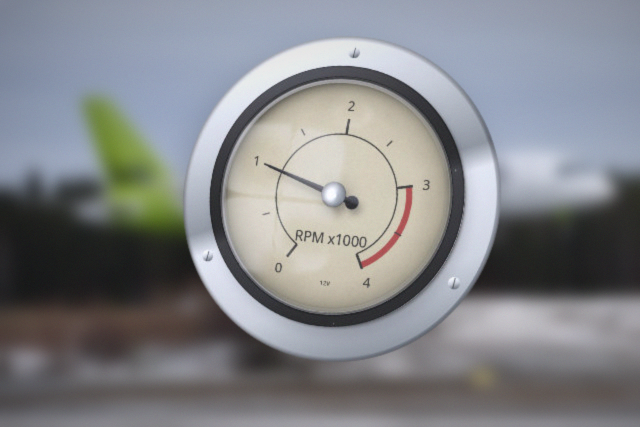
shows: 1000 rpm
